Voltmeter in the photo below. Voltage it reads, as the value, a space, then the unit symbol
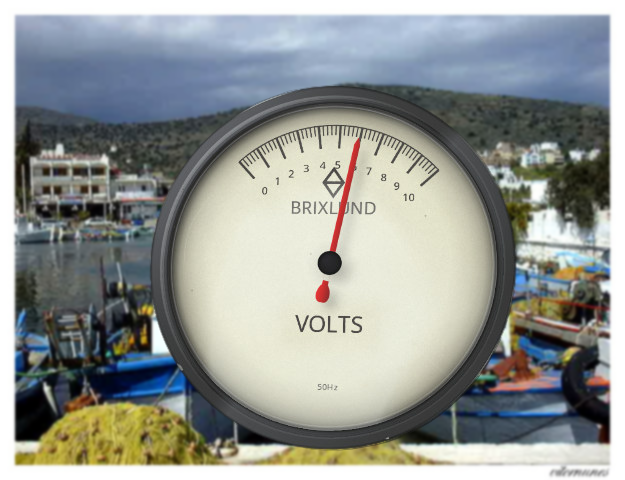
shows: 6 V
